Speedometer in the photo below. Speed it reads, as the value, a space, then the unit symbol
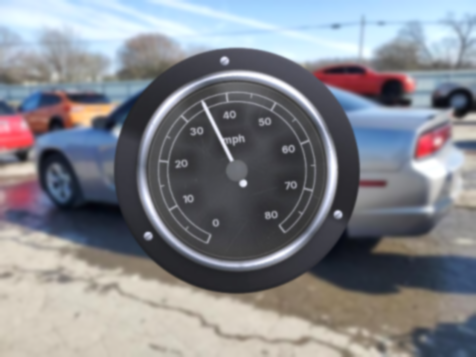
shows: 35 mph
